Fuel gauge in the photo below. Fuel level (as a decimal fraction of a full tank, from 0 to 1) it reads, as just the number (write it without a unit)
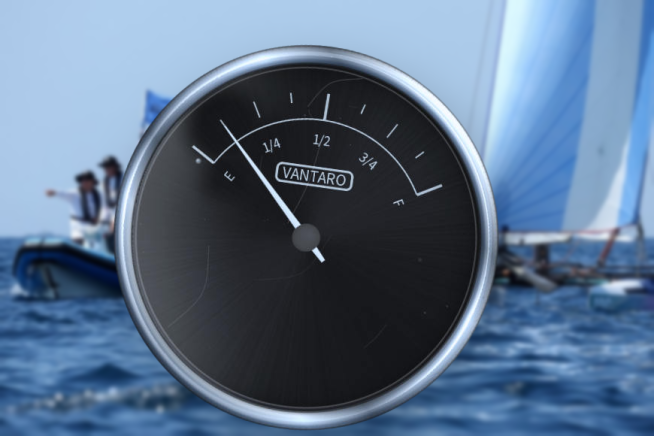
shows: 0.125
